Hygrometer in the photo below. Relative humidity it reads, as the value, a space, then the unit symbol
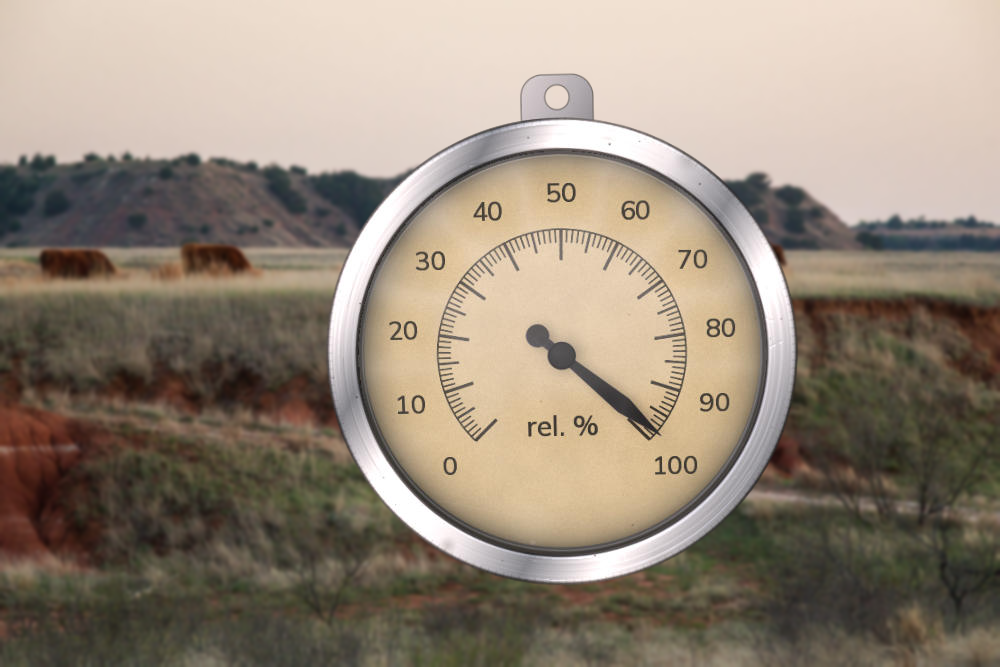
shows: 98 %
